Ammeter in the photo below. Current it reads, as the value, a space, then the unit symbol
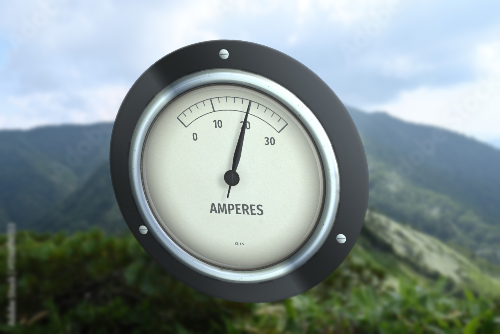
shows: 20 A
